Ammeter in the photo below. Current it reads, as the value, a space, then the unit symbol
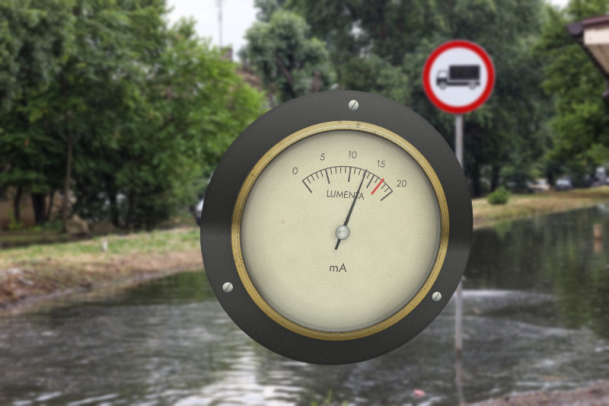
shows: 13 mA
